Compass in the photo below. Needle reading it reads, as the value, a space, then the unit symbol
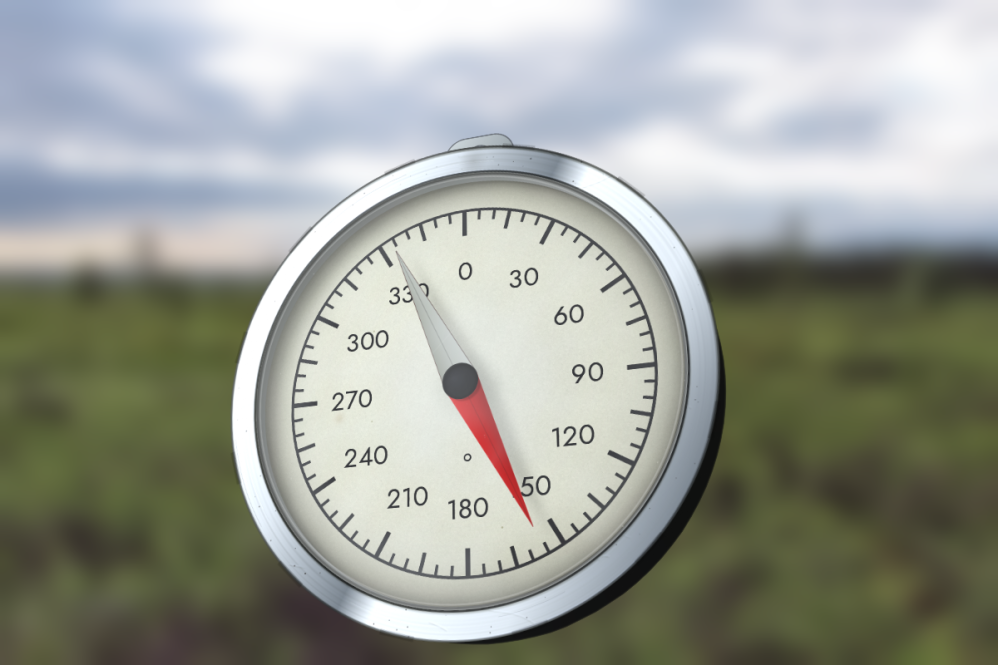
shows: 155 °
